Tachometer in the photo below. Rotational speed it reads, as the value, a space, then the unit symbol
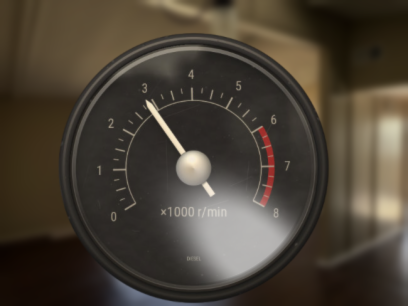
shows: 2875 rpm
